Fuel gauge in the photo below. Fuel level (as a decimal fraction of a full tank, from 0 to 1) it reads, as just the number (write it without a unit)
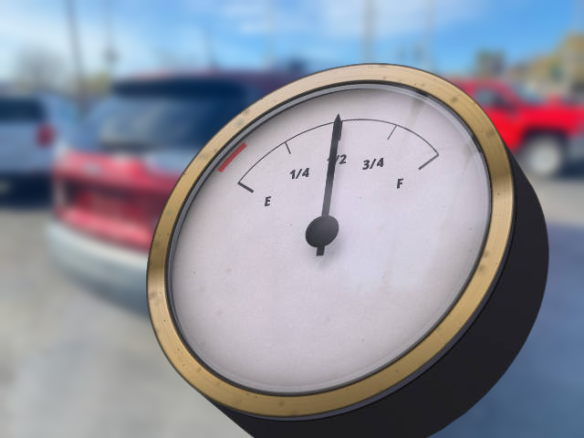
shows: 0.5
